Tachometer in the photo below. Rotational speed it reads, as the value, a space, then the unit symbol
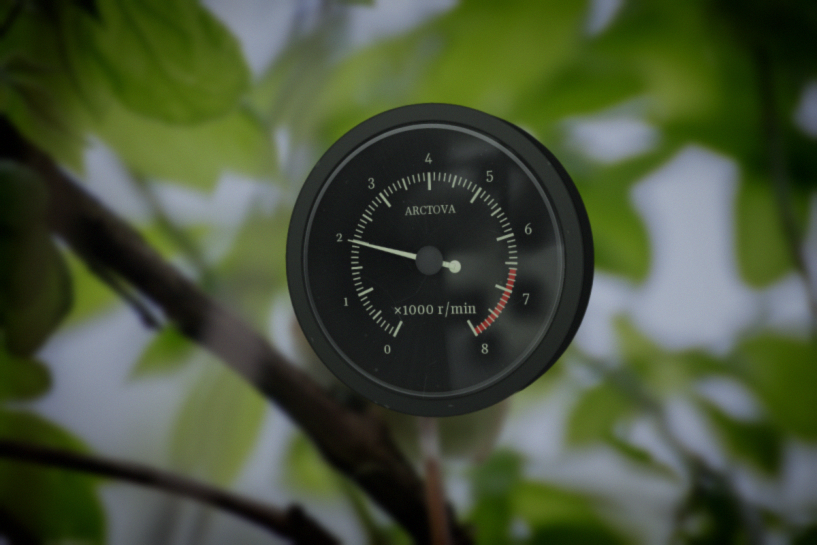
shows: 2000 rpm
